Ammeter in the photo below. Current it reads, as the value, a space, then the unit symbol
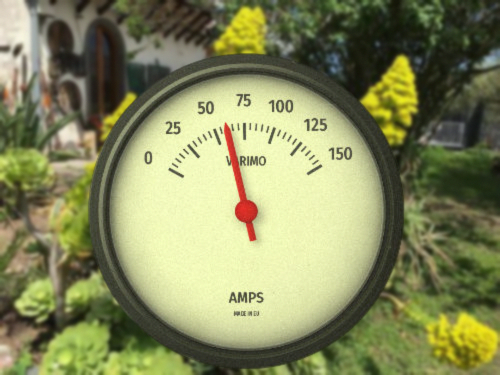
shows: 60 A
